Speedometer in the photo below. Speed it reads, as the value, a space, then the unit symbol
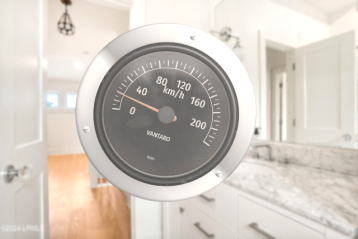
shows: 20 km/h
